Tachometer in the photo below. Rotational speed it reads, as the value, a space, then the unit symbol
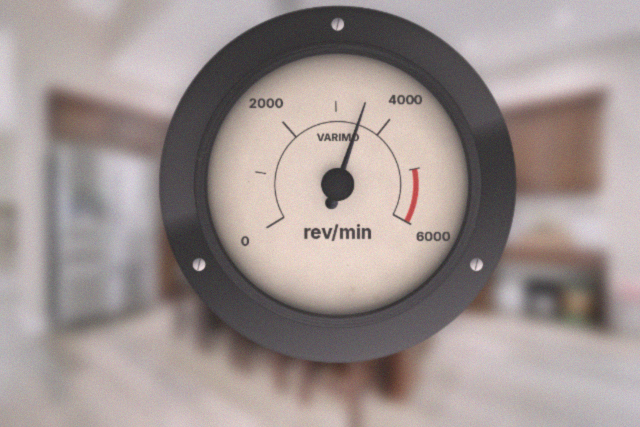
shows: 3500 rpm
